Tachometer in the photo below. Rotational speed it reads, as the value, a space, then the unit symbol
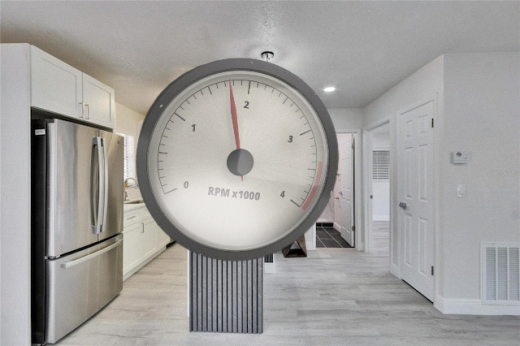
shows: 1750 rpm
